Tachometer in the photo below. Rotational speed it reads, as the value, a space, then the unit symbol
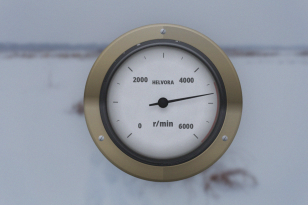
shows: 4750 rpm
